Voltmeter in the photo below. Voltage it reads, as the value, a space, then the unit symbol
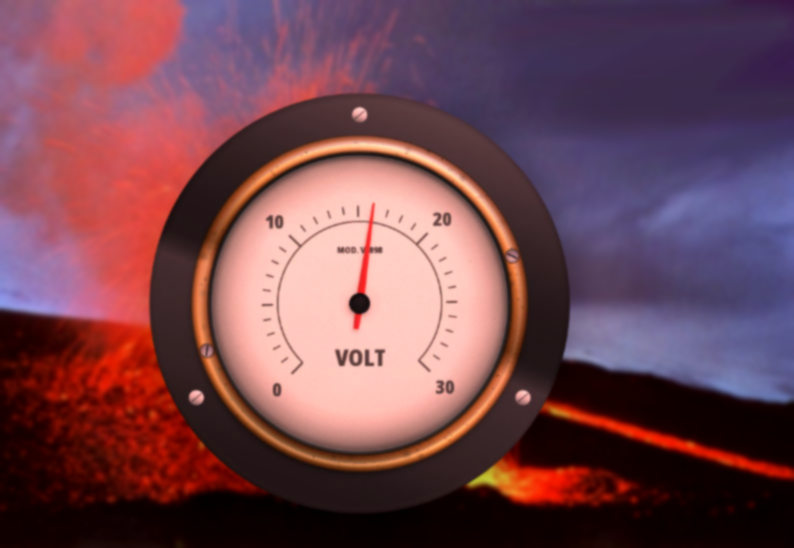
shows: 16 V
